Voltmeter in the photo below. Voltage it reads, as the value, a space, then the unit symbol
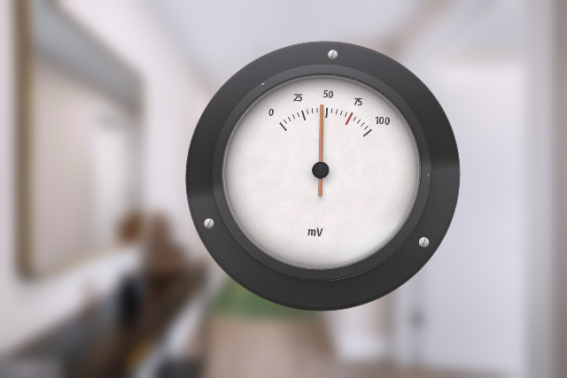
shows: 45 mV
